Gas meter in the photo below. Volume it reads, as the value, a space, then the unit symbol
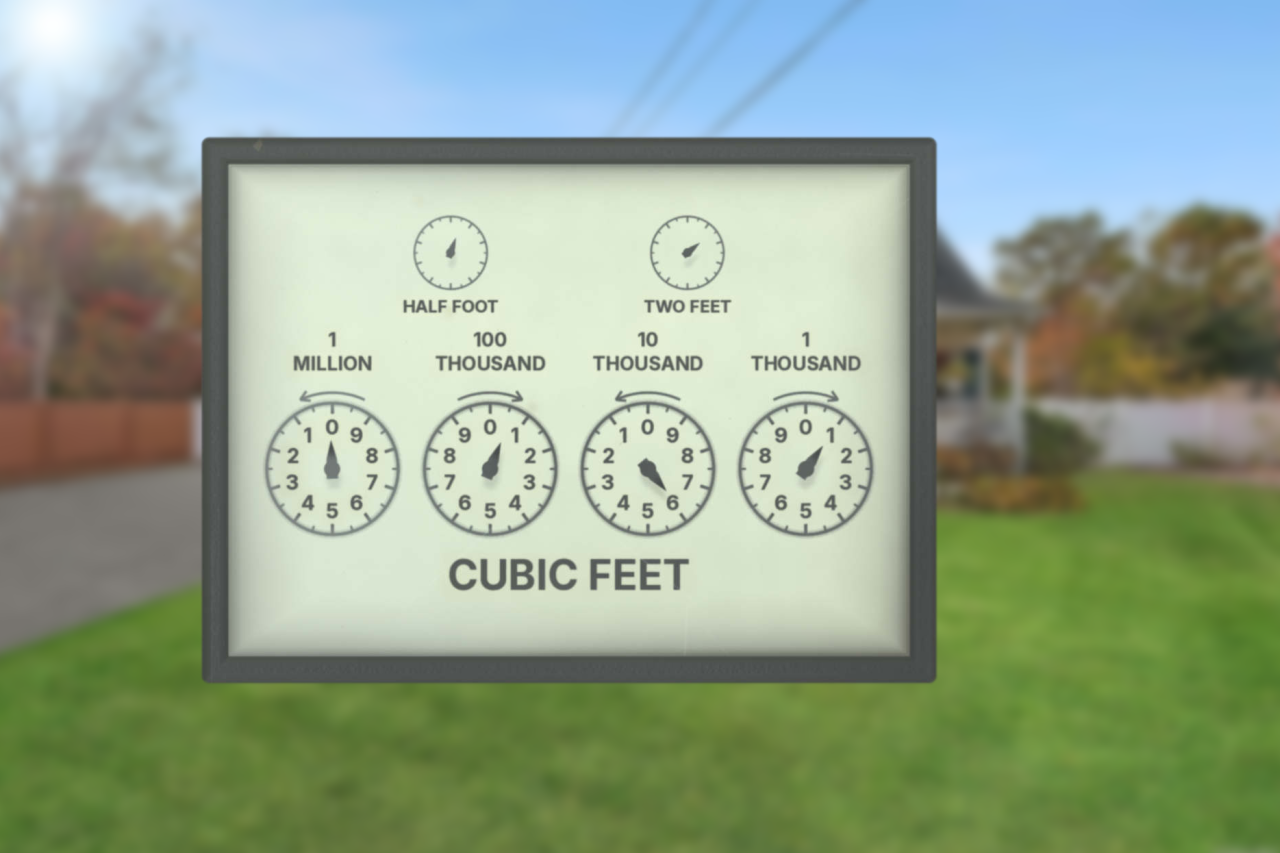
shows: 6100 ft³
